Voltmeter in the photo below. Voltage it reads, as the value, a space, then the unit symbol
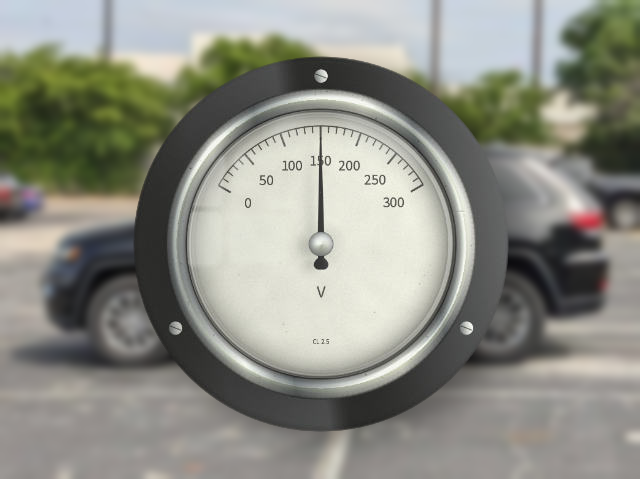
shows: 150 V
